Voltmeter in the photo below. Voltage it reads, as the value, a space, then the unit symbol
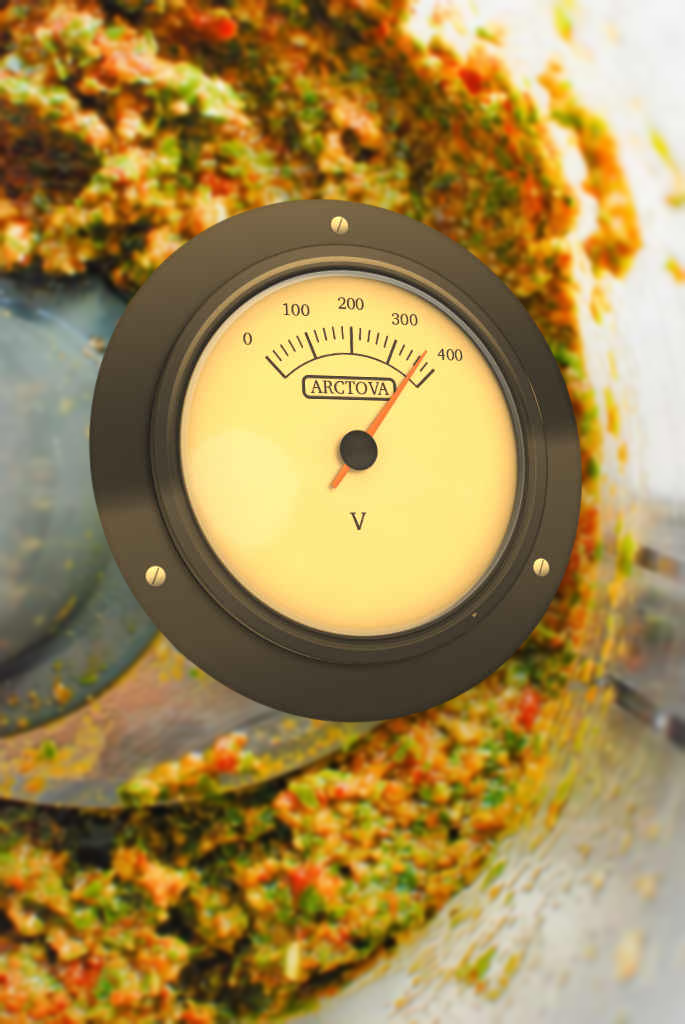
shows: 360 V
